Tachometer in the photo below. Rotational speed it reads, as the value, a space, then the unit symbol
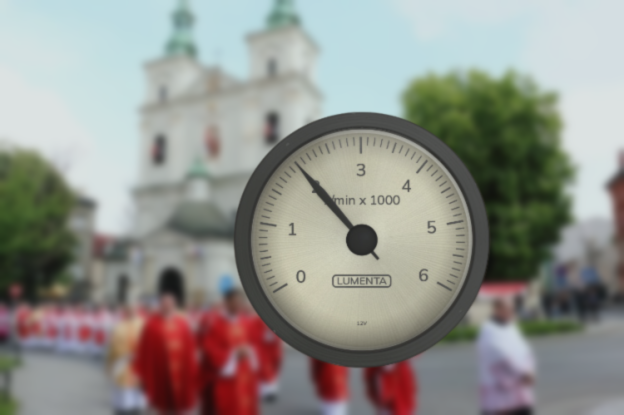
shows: 2000 rpm
